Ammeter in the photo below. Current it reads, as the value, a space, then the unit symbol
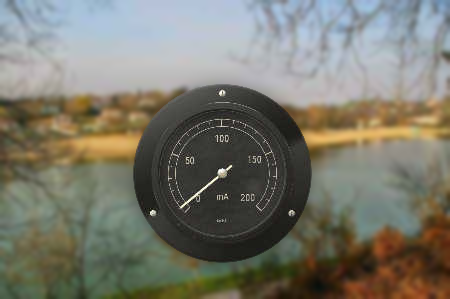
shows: 5 mA
